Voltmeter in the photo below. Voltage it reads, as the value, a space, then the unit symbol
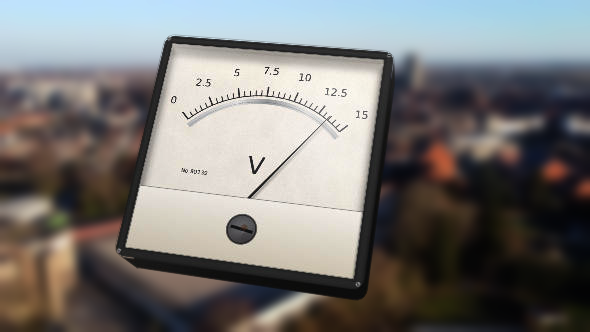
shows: 13.5 V
